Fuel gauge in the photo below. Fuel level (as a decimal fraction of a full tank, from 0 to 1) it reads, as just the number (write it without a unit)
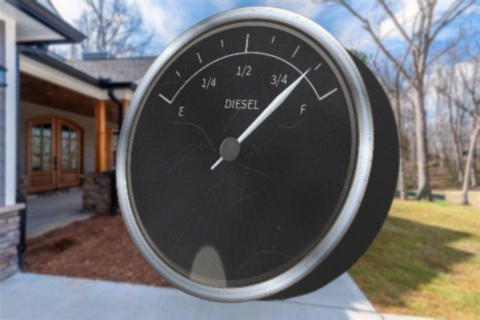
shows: 0.875
